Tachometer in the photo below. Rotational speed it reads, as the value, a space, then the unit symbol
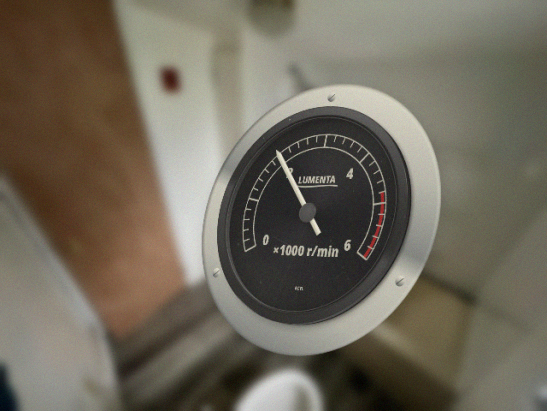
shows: 2000 rpm
